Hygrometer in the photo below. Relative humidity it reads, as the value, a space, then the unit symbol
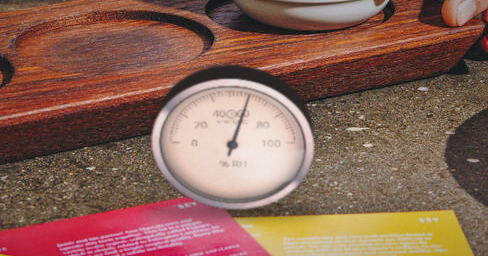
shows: 60 %
